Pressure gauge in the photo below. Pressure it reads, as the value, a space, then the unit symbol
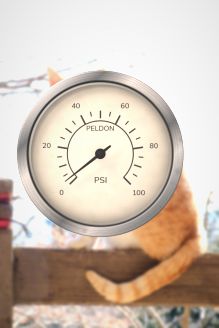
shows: 2.5 psi
